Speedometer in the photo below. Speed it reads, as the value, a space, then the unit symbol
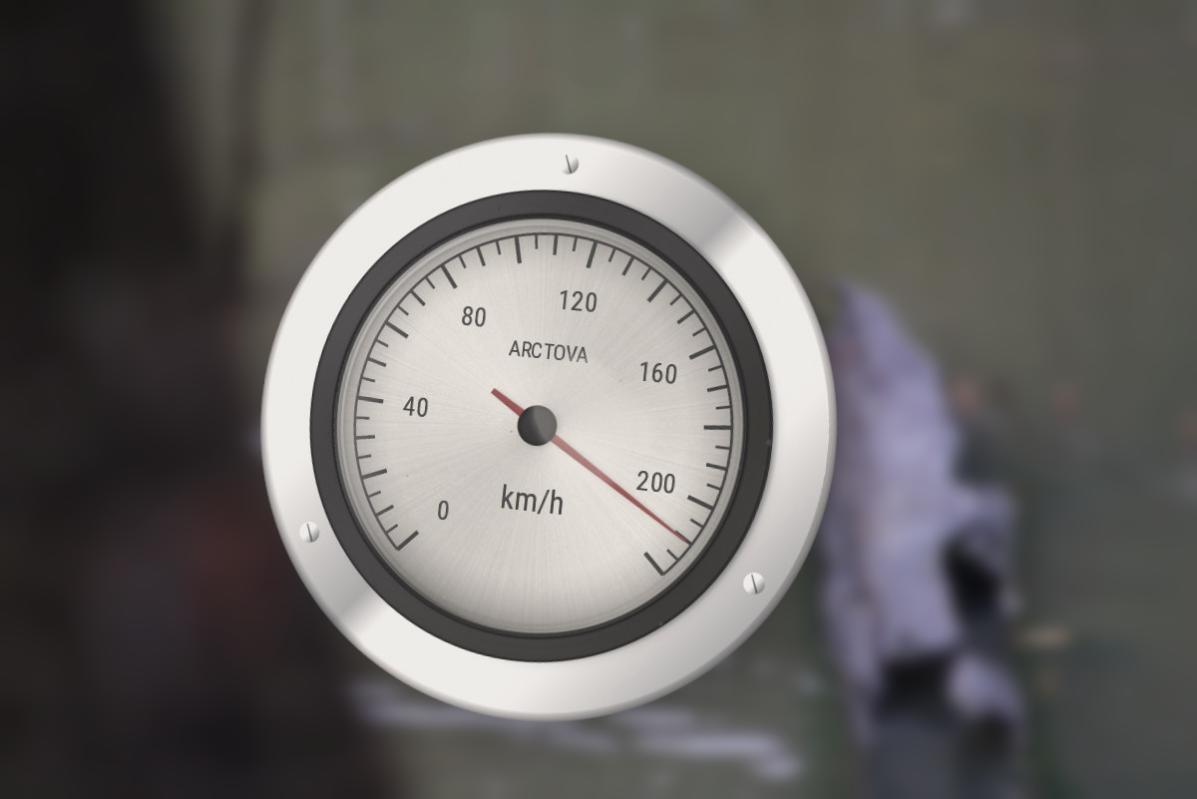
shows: 210 km/h
